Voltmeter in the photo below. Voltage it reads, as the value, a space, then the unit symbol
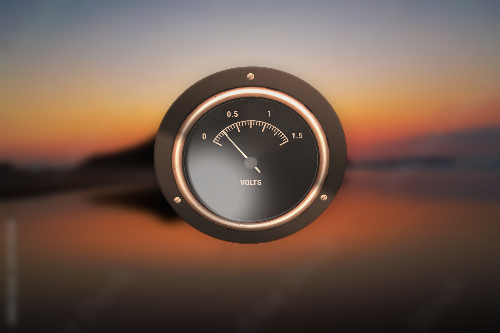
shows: 0.25 V
